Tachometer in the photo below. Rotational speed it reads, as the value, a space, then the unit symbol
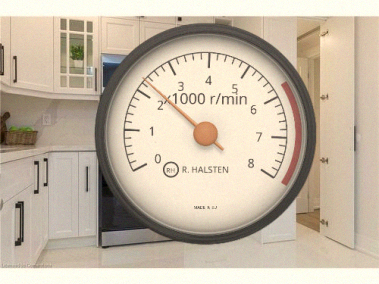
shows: 2300 rpm
